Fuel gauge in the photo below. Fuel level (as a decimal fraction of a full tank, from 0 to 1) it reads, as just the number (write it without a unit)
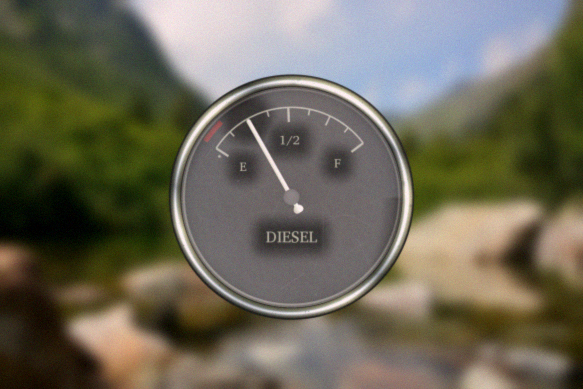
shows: 0.25
